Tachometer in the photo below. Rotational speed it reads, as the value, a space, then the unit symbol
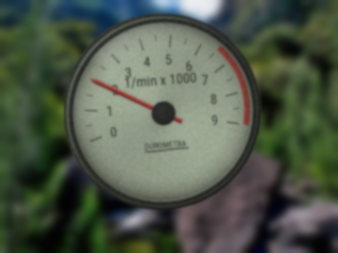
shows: 2000 rpm
